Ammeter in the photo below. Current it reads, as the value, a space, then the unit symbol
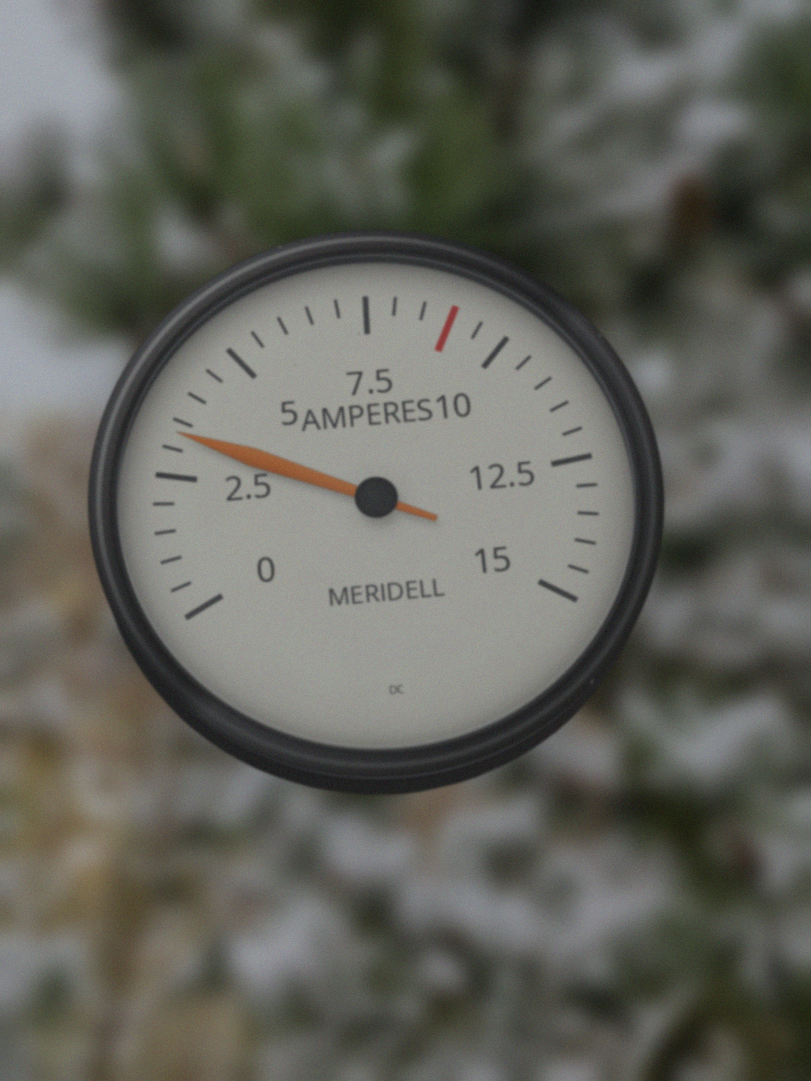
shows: 3.25 A
